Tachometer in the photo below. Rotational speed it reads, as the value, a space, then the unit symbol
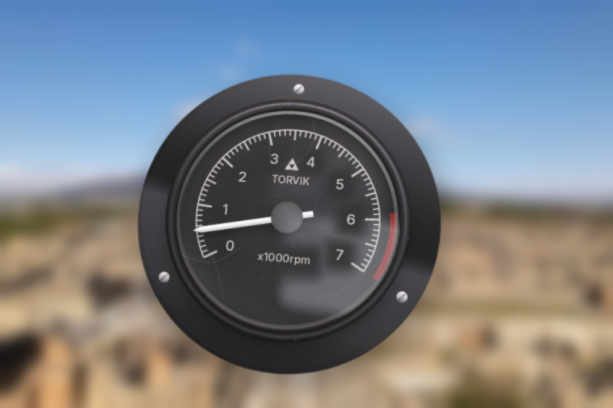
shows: 500 rpm
